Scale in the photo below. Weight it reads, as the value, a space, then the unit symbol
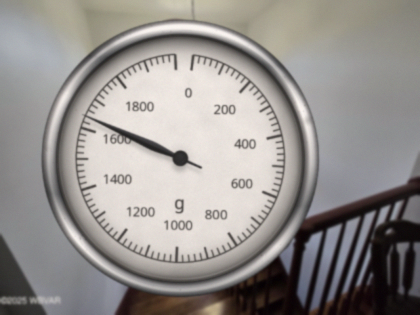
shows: 1640 g
